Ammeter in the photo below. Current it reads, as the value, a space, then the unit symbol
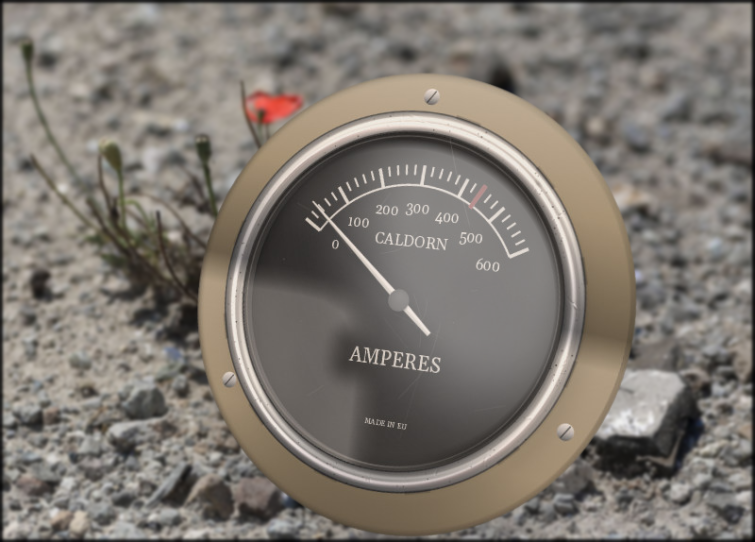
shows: 40 A
